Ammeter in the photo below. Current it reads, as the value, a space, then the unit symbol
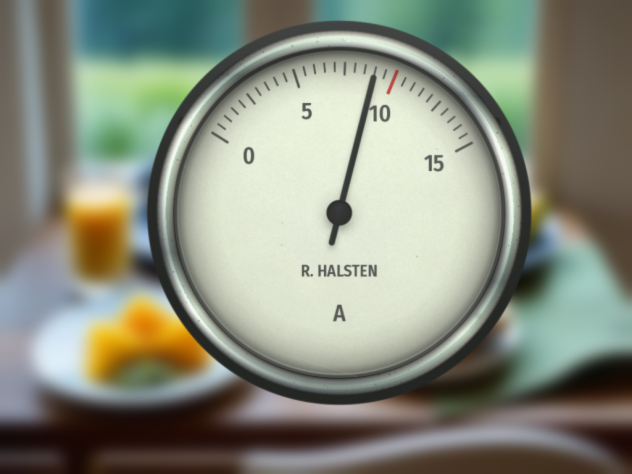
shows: 9 A
